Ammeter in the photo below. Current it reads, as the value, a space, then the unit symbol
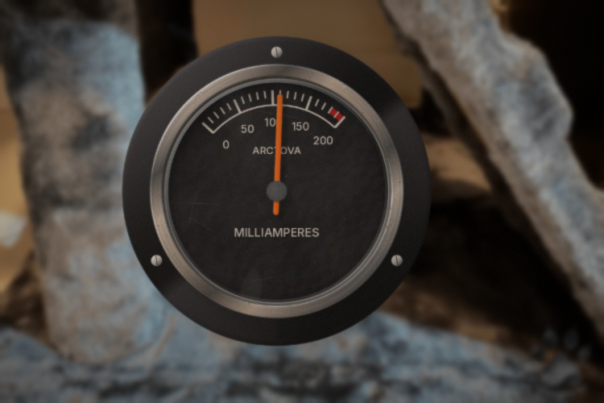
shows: 110 mA
